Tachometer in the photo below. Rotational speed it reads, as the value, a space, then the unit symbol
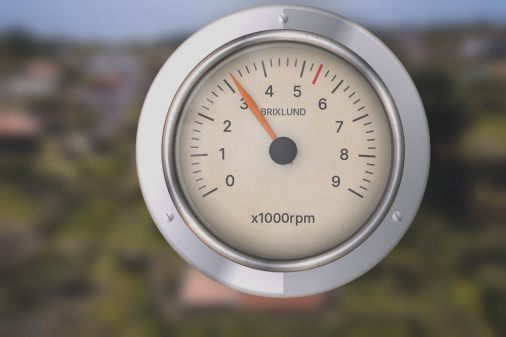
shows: 3200 rpm
